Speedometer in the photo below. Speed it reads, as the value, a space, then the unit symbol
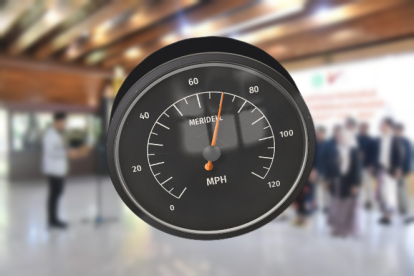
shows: 70 mph
